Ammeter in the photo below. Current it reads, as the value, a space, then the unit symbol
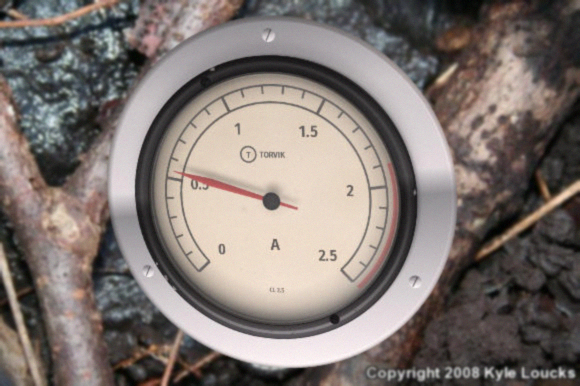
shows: 0.55 A
